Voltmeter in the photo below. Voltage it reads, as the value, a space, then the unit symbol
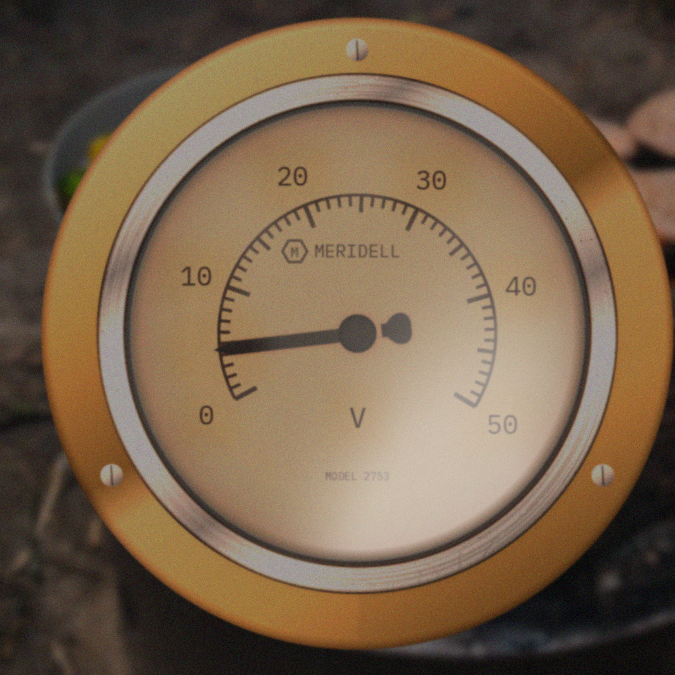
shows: 4.5 V
